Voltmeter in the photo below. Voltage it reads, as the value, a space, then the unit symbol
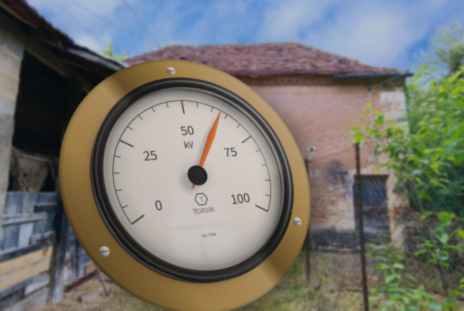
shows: 62.5 kV
